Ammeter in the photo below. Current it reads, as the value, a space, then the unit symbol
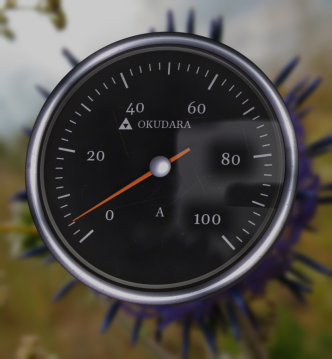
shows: 4 A
